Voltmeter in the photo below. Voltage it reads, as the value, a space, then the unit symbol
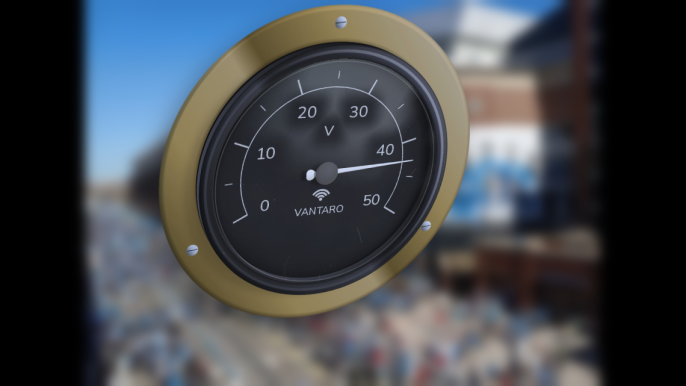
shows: 42.5 V
